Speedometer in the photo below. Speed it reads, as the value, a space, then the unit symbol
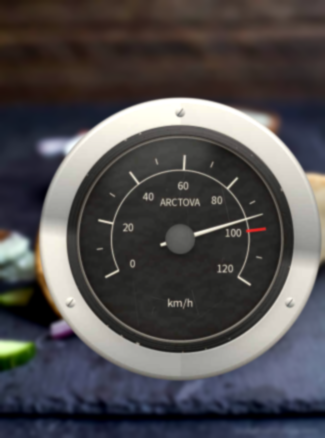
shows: 95 km/h
